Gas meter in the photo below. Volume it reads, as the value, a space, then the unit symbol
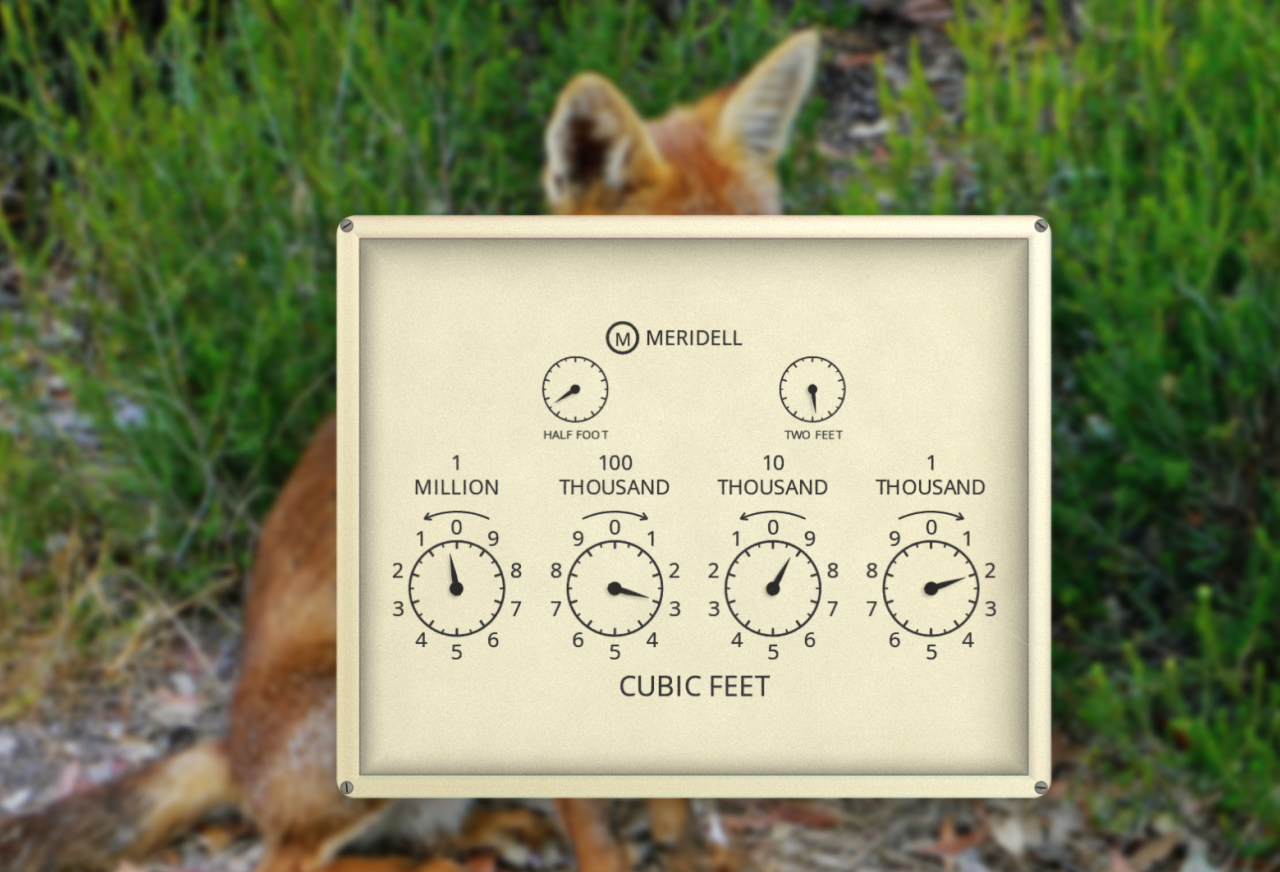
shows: 29200 ft³
